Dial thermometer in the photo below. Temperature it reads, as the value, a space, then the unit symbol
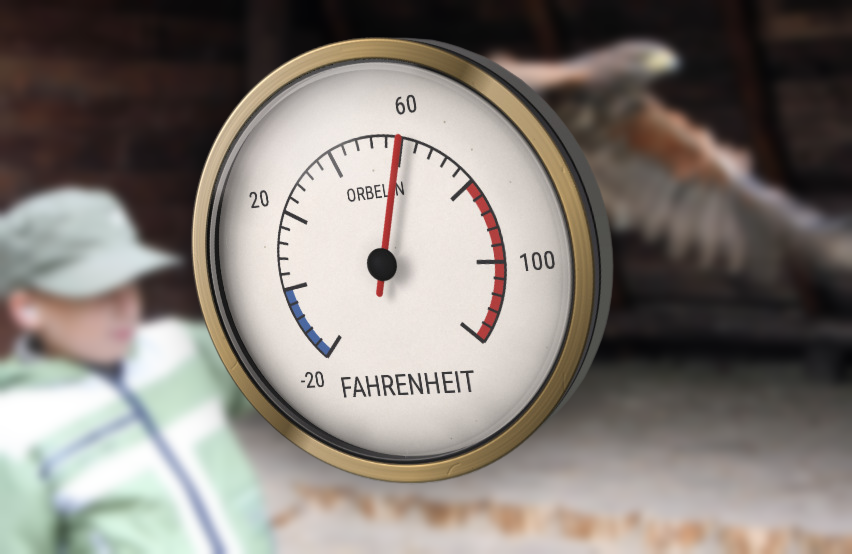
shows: 60 °F
